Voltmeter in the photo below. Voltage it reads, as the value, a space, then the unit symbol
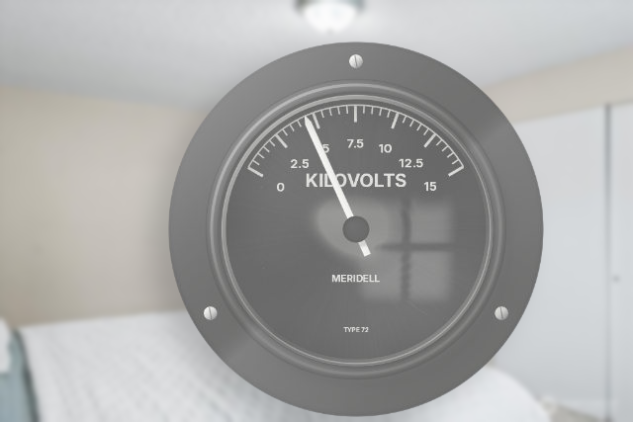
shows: 4.5 kV
